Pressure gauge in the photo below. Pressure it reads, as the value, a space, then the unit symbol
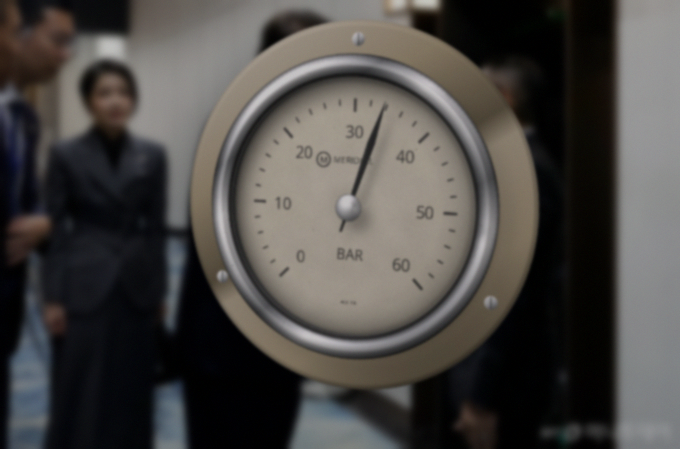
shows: 34 bar
